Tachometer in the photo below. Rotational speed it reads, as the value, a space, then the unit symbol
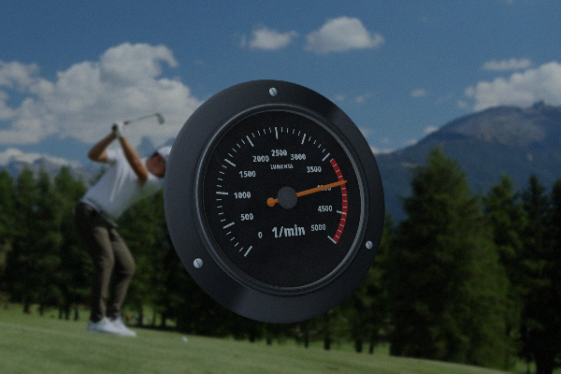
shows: 4000 rpm
